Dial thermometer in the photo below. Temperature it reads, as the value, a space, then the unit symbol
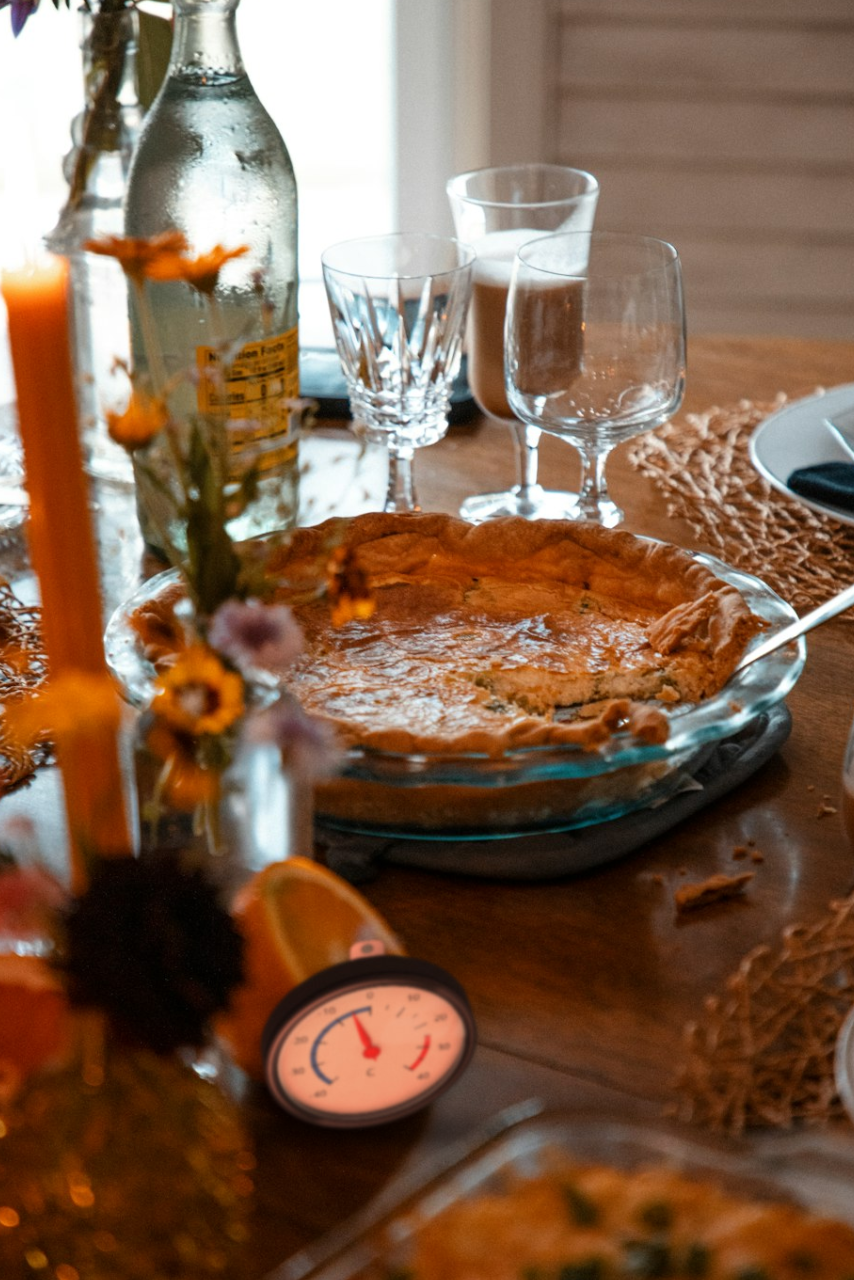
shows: -5 °C
